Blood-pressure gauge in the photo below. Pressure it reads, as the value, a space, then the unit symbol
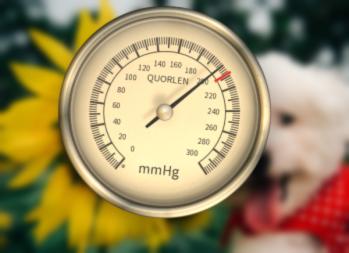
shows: 200 mmHg
